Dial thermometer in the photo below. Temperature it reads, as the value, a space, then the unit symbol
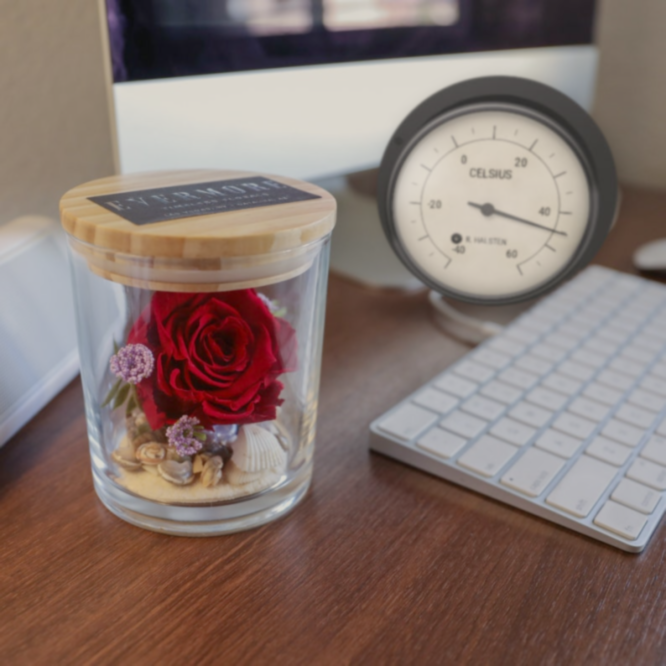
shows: 45 °C
